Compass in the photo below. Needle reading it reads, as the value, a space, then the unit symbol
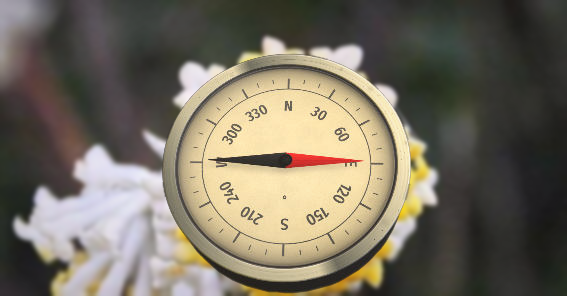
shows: 90 °
